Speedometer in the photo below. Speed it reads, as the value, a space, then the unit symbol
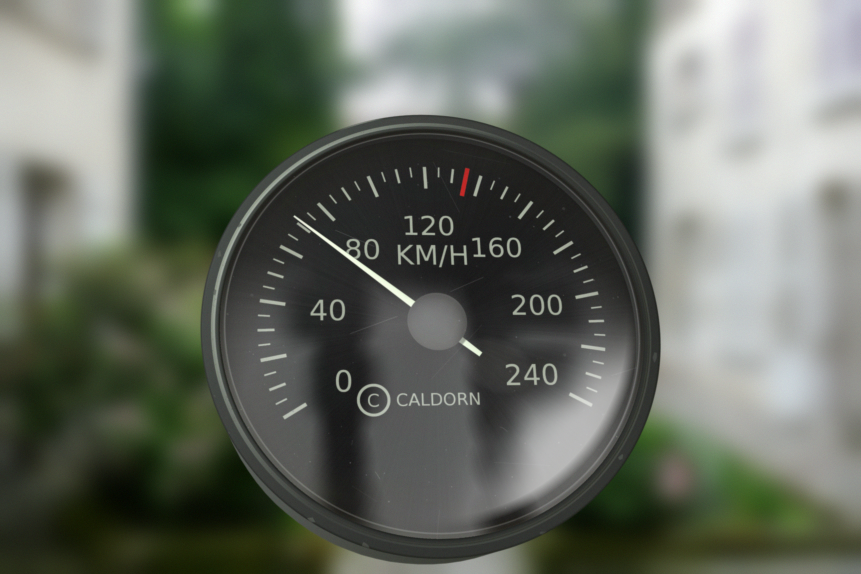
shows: 70 km/h
